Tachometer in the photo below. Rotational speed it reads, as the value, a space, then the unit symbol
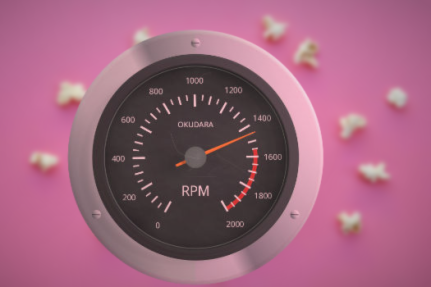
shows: 1450 rpm
